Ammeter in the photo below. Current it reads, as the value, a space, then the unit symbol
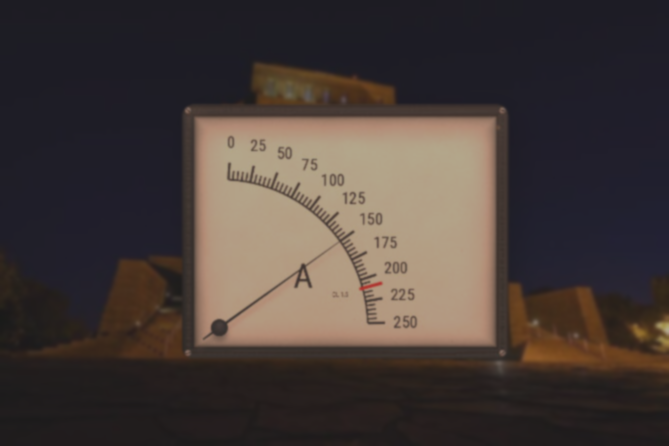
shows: 150 A
